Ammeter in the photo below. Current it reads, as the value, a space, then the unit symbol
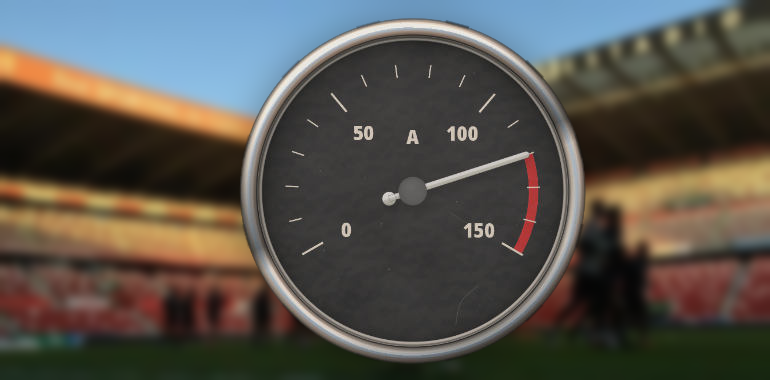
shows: 120 A
